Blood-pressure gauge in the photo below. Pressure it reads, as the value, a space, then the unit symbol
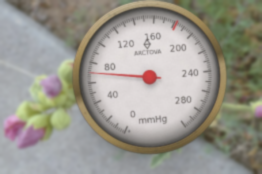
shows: 70 mmHg
